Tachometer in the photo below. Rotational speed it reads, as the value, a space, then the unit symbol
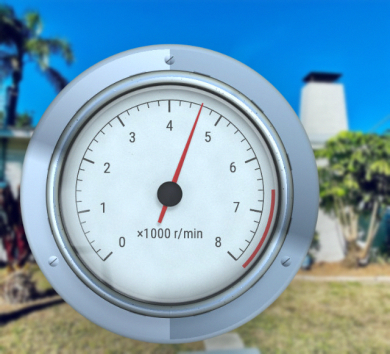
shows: 4600 rpm
